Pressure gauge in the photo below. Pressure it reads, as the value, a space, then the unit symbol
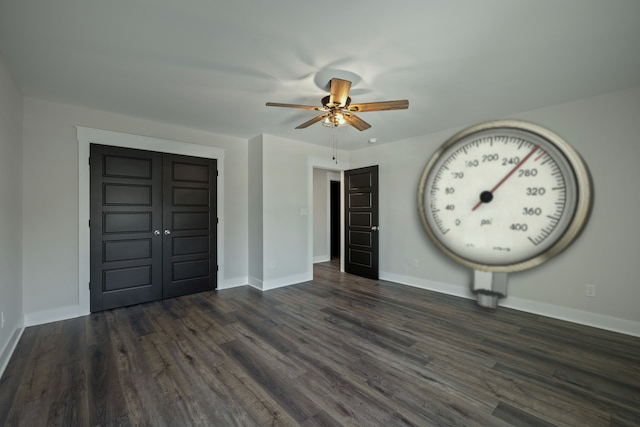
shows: 260 psi
